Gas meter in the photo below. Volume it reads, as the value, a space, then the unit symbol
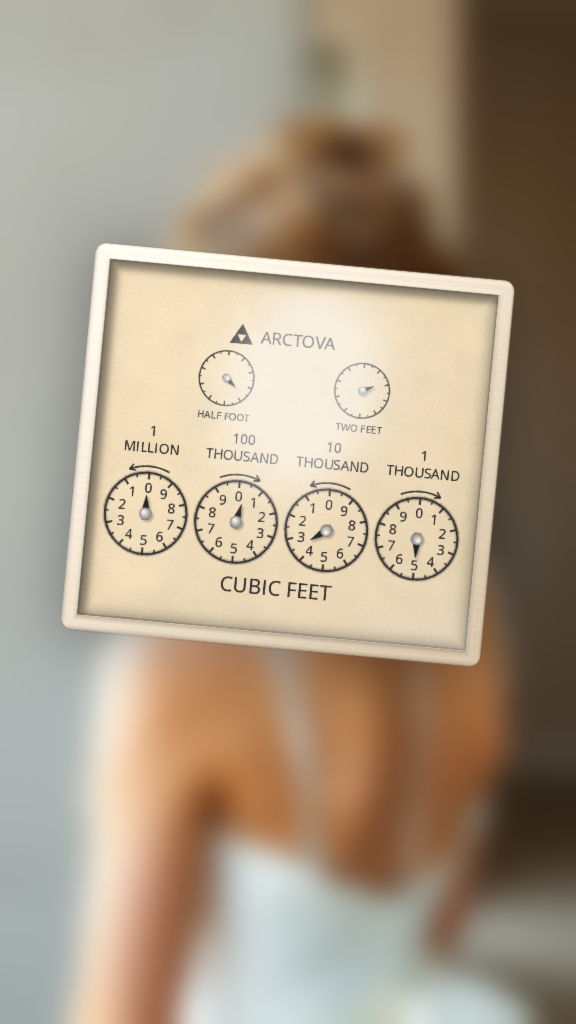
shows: 3500 ft³
